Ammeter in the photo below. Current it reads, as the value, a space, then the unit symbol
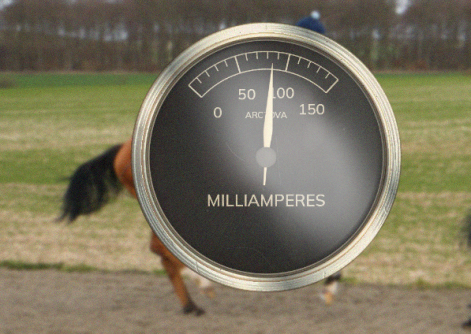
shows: 85 mA
